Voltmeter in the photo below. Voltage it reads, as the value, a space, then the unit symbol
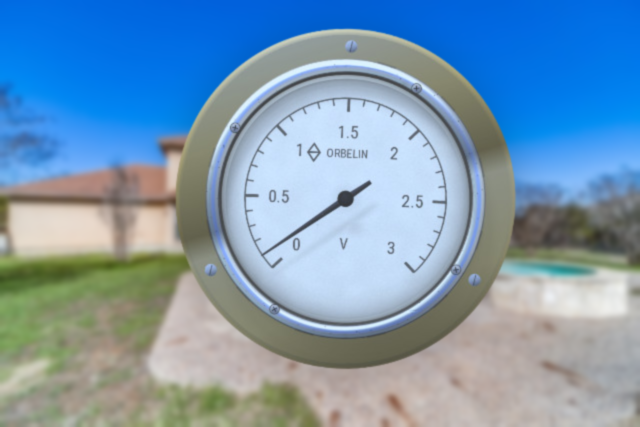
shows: 0.1 V
